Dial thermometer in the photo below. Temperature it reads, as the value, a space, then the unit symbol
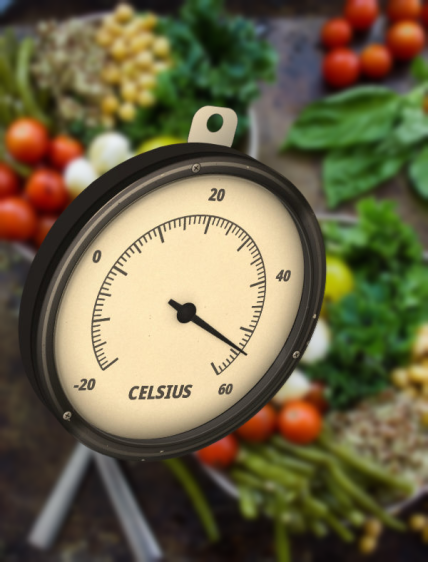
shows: 54 °C
